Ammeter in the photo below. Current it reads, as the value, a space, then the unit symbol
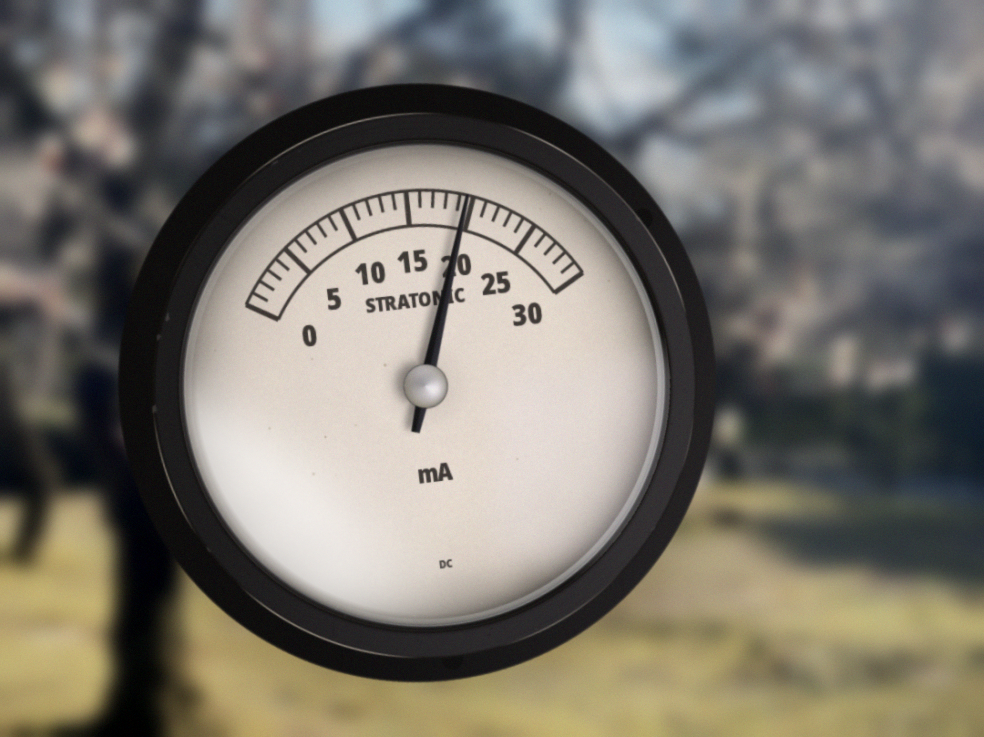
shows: 19.5 mA
